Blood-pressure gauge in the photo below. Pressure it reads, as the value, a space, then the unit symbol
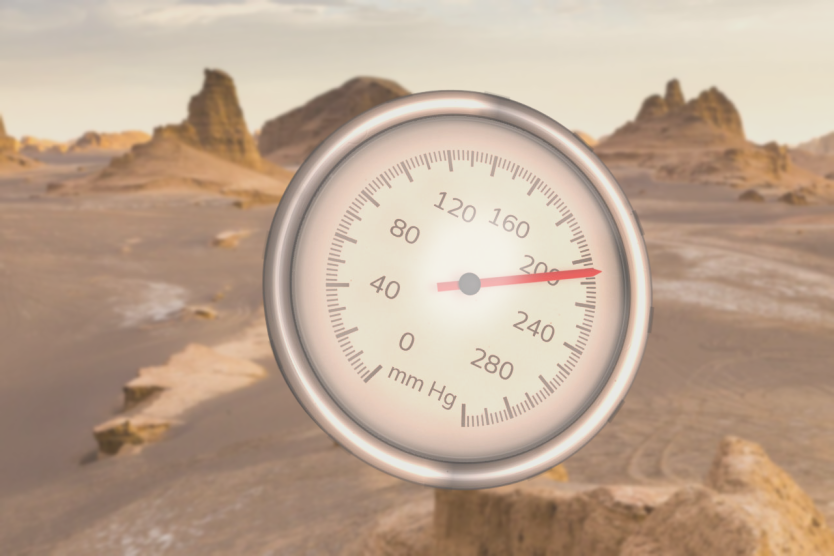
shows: 206 mmHg
